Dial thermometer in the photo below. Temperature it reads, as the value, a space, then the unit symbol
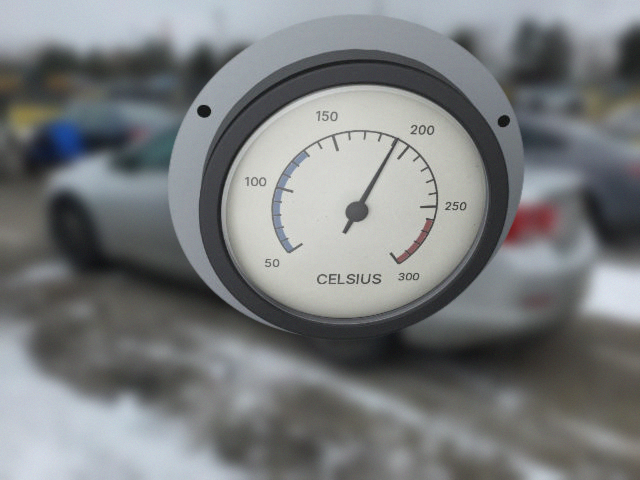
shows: 190 °C
